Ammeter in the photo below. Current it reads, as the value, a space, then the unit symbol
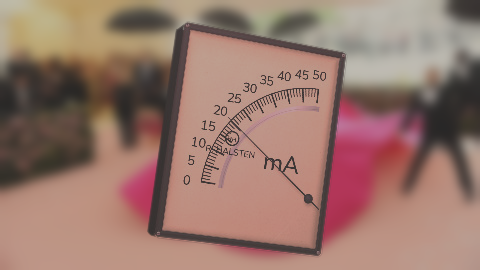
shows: 20 mA
